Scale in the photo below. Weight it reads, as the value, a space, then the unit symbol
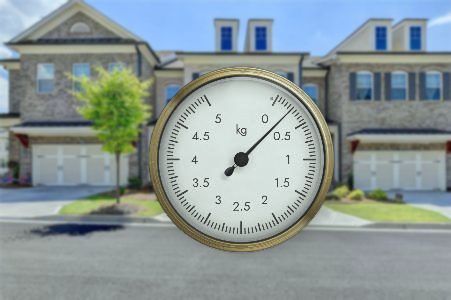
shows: 0.25 kg
